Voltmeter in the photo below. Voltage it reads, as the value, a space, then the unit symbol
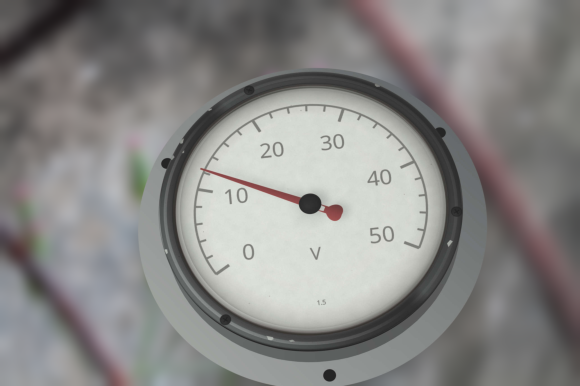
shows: 12 V
